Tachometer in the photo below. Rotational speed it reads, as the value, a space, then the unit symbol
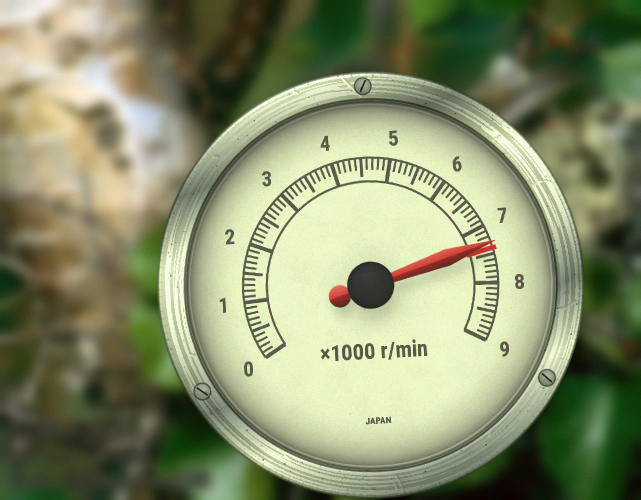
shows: 7300 rpm
